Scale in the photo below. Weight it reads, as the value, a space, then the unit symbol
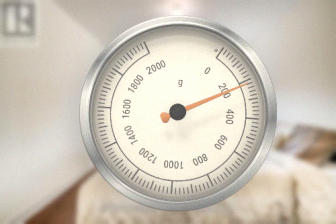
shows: 220 g
